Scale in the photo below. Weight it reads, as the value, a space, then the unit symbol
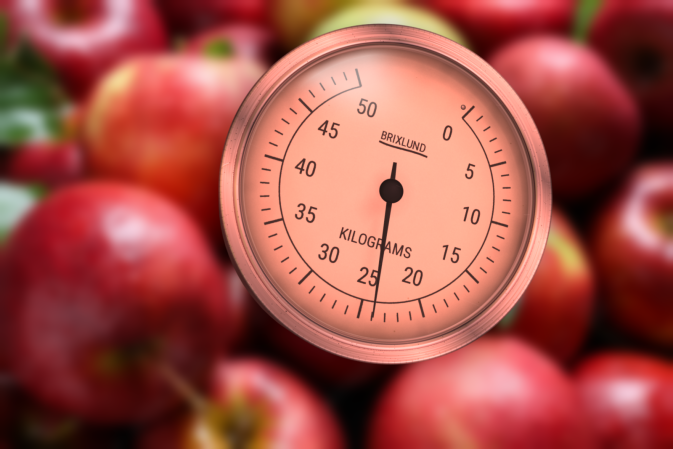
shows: 24 kg
